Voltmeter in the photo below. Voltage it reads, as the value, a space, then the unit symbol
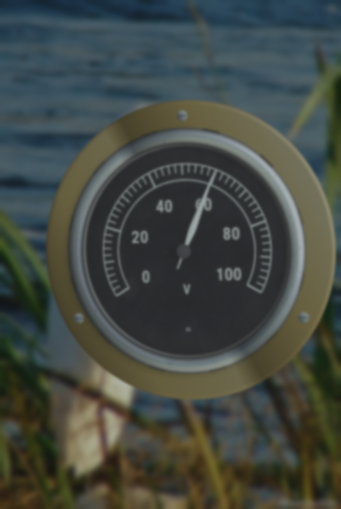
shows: 60 V
